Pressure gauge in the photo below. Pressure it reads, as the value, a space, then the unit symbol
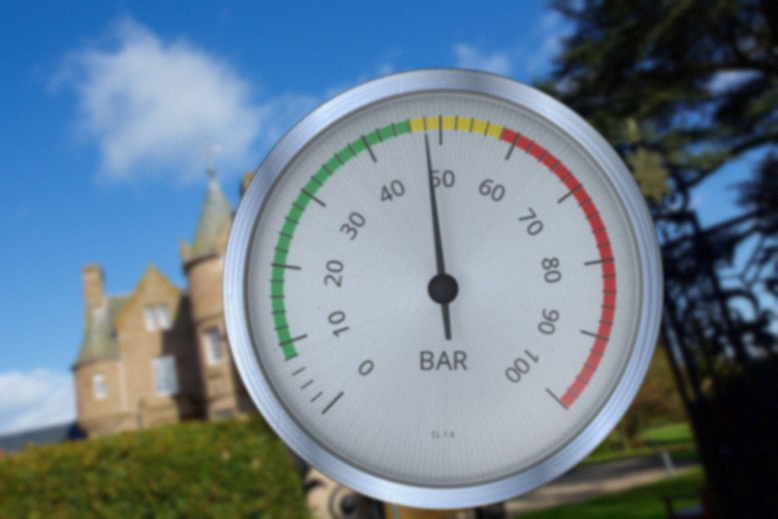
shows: 48 bar
